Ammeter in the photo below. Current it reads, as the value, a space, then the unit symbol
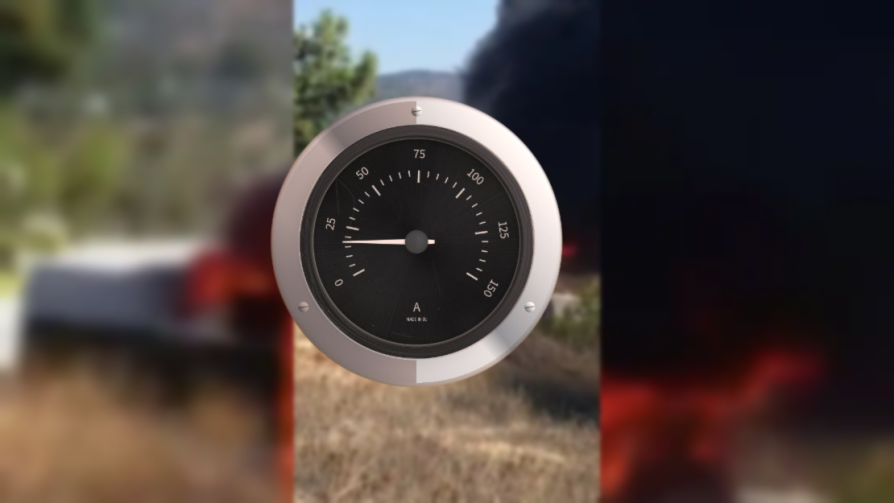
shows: 17.5 A
